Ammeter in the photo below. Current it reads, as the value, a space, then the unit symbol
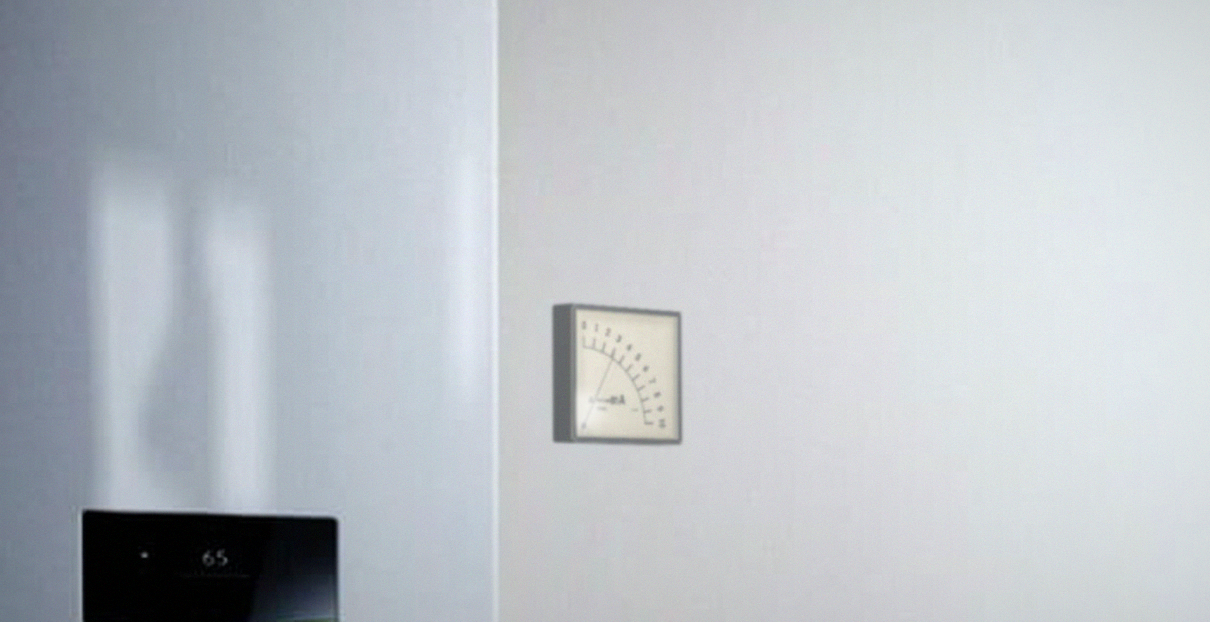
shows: 3 mA
